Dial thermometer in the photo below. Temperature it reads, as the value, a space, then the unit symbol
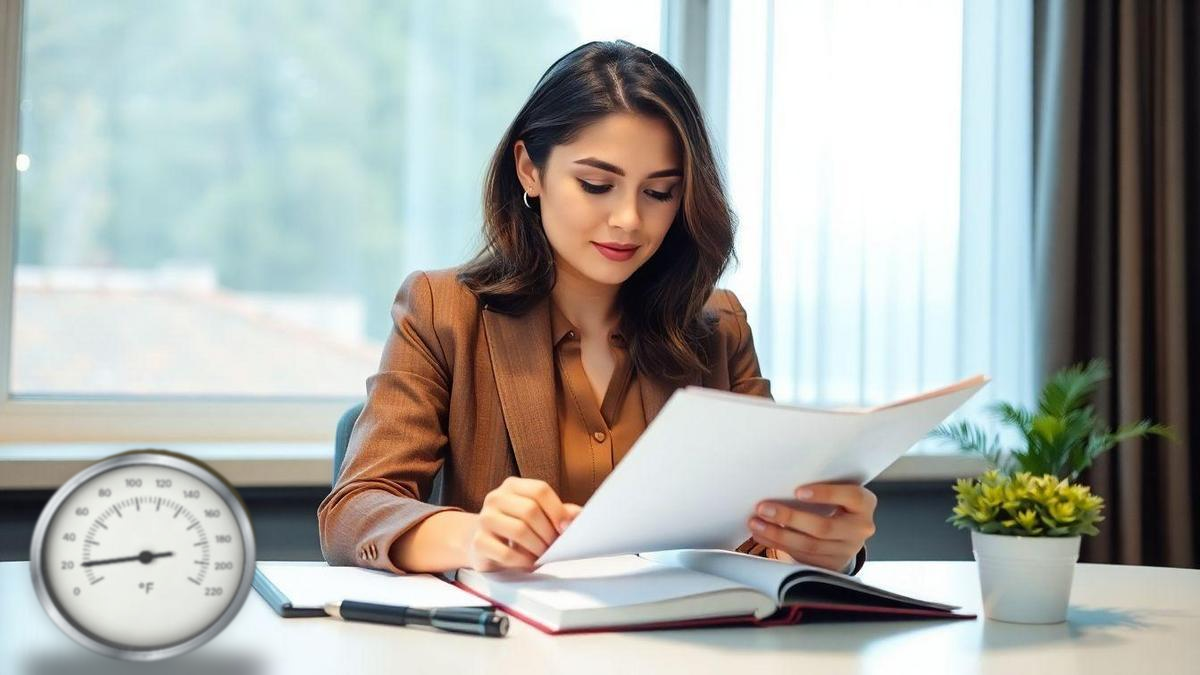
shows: 20 °F
